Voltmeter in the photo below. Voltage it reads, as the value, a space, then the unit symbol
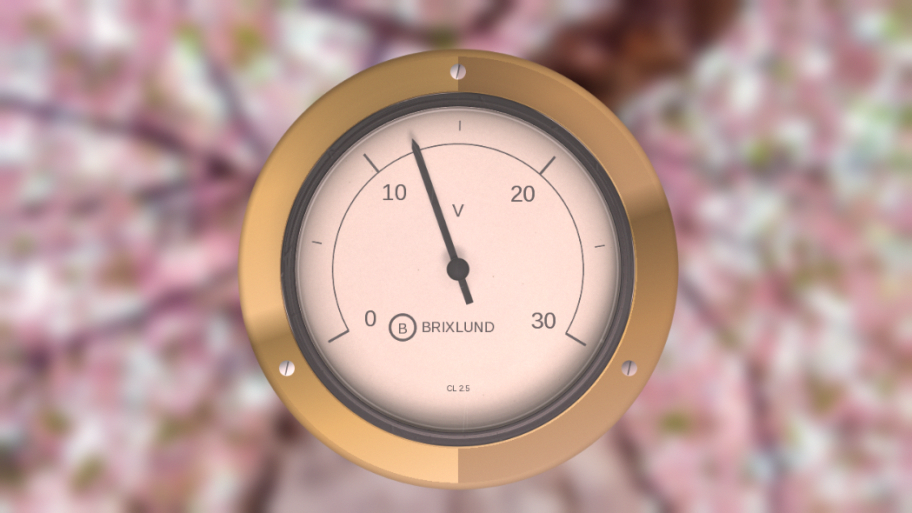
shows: 12.5 V
